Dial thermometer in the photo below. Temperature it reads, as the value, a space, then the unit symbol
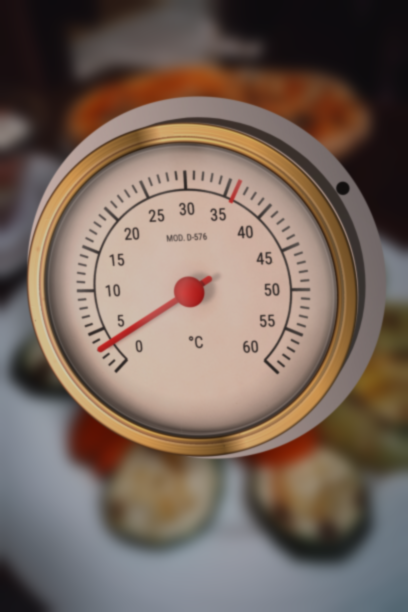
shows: 3 °C
